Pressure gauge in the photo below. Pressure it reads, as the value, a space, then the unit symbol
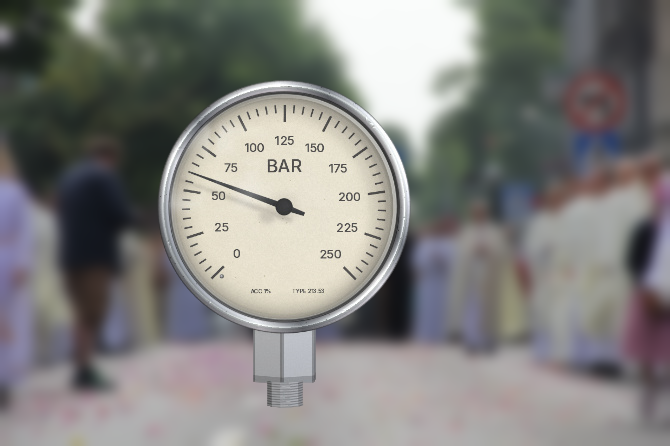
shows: 60 bar
